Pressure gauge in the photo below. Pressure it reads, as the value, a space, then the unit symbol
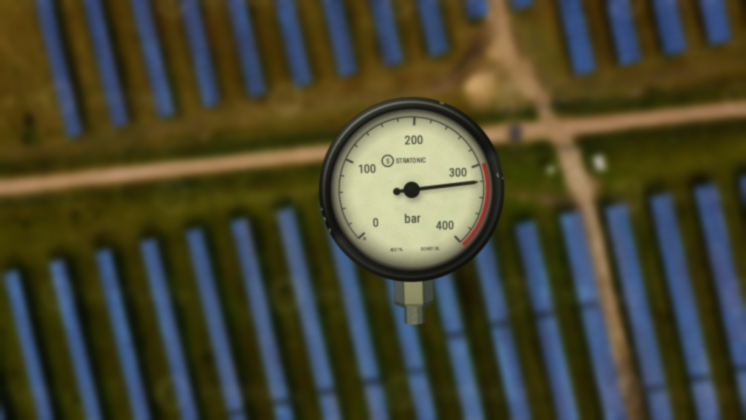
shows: 320 bar
